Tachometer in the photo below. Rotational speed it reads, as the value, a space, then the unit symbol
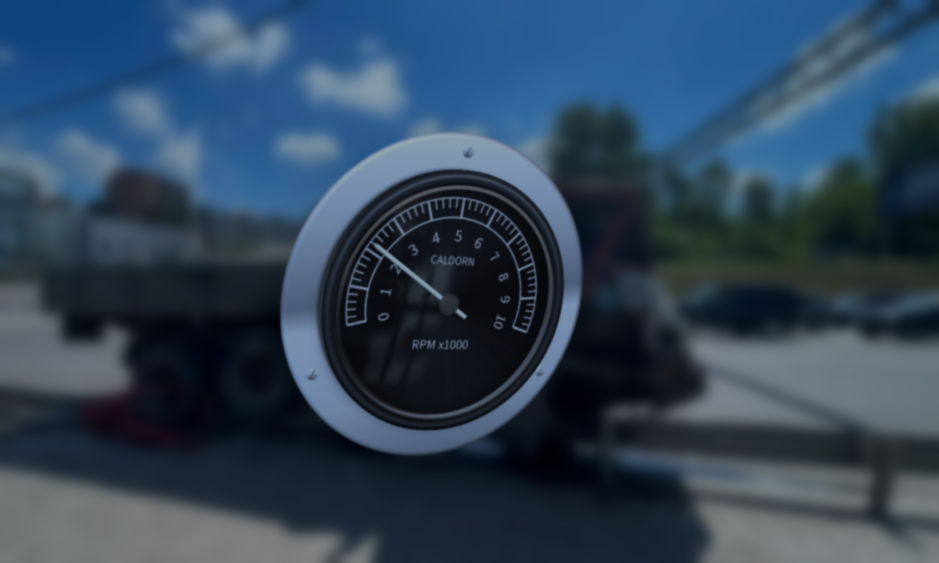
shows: 2200 rpm
